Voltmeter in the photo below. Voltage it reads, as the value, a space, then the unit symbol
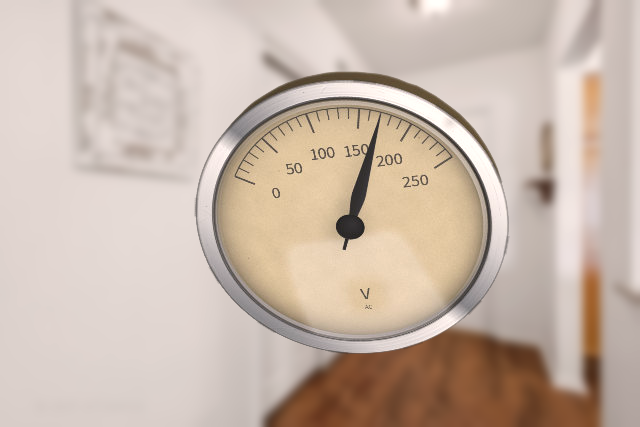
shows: 170 V
